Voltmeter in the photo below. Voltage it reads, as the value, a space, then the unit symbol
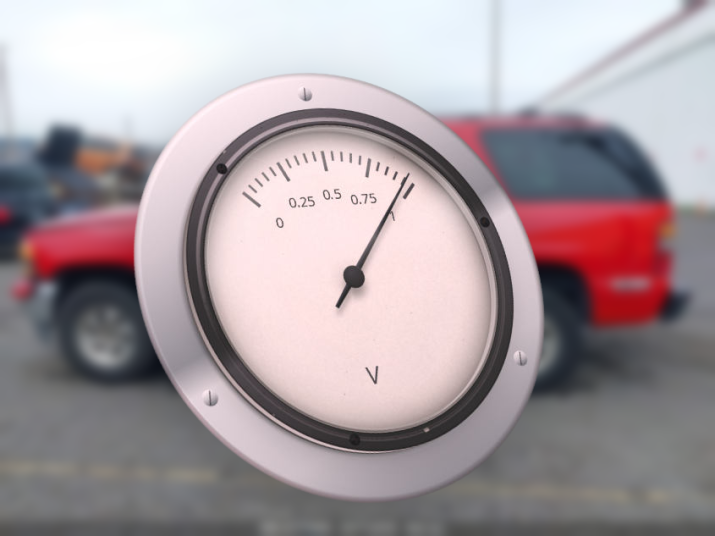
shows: 0.95 V
